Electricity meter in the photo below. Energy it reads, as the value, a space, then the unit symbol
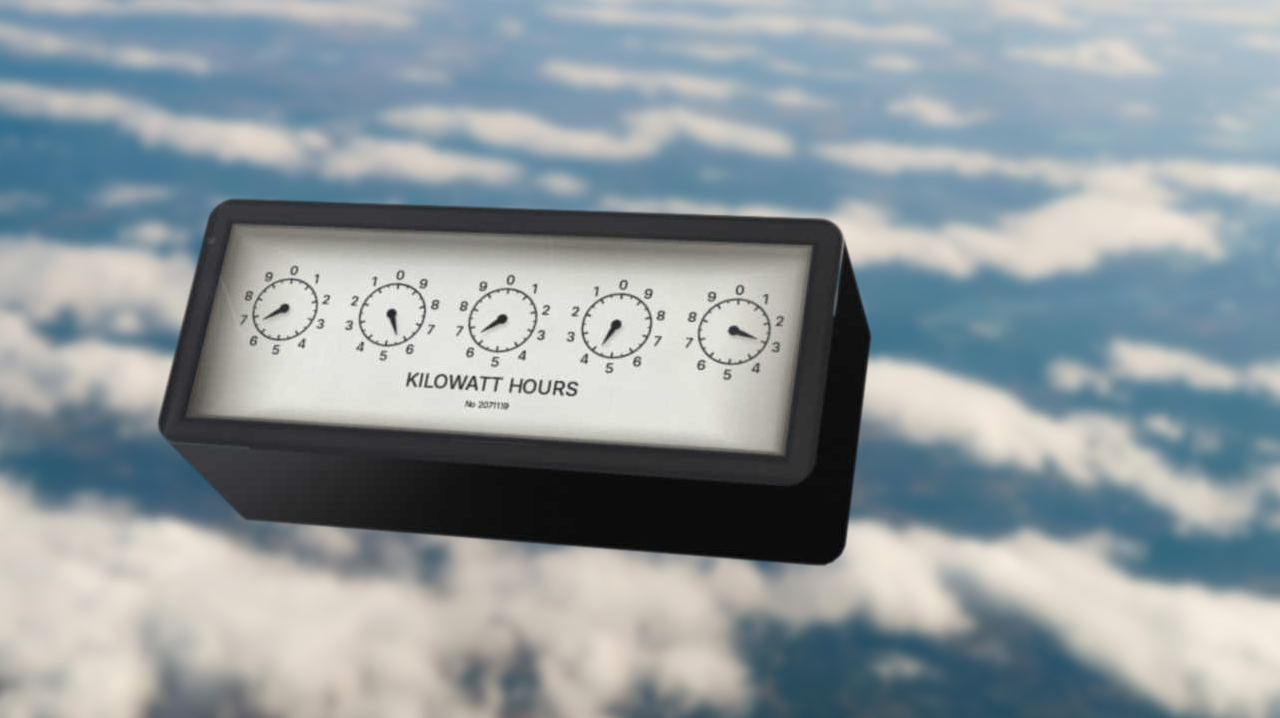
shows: 65643 kWh
